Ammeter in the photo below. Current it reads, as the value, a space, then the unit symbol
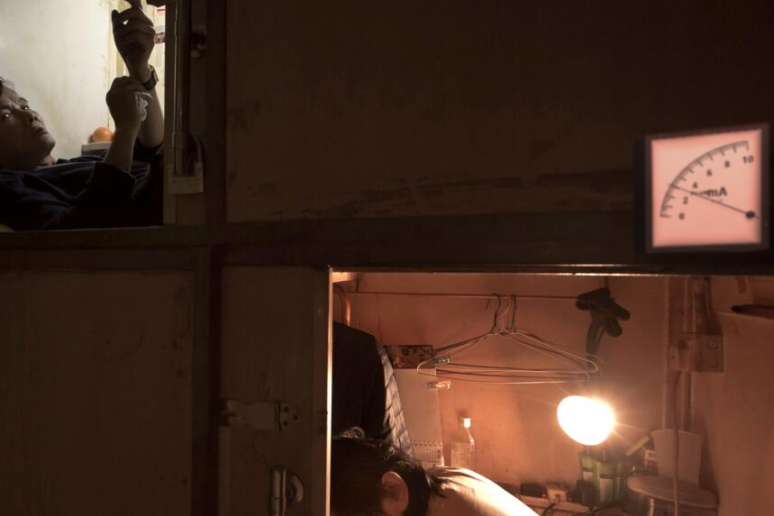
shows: 3 mA
